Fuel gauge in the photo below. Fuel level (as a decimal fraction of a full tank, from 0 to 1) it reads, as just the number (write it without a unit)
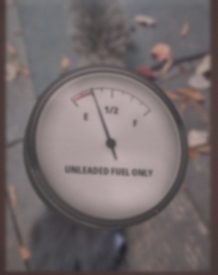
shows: 0.25
